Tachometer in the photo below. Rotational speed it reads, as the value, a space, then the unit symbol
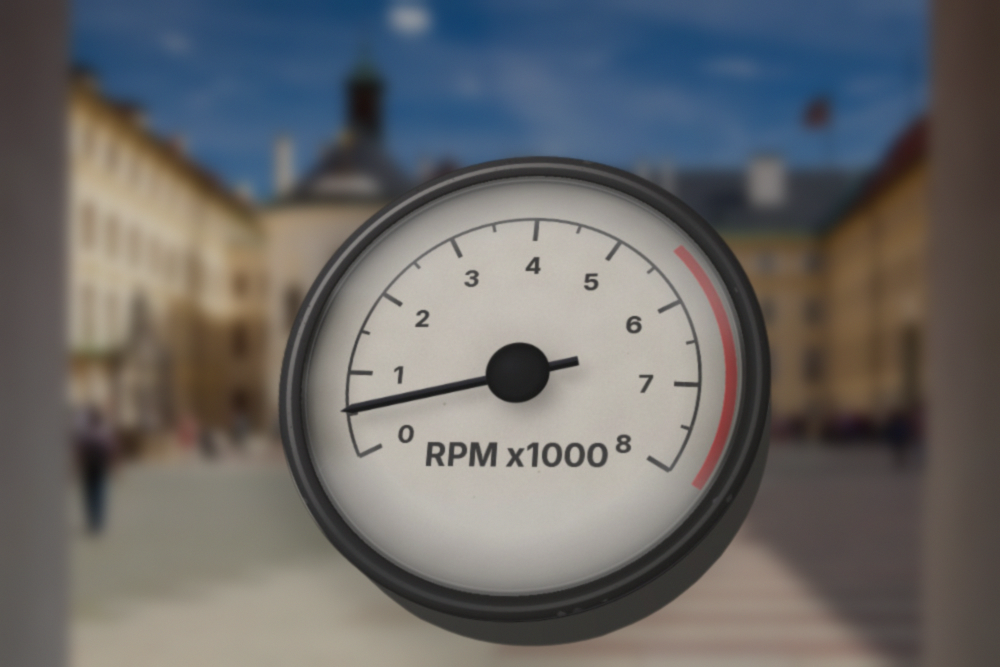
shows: 500 rpm
